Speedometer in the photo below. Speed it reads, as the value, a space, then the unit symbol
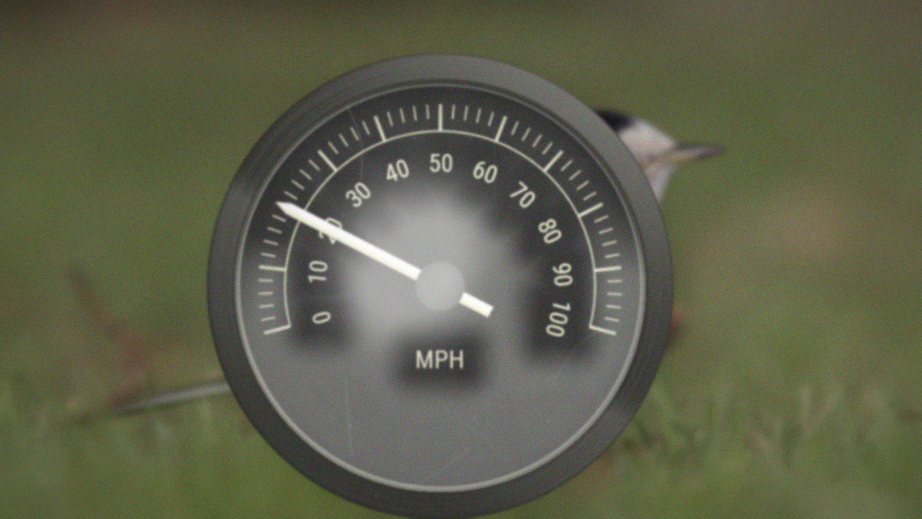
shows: 20 mph
